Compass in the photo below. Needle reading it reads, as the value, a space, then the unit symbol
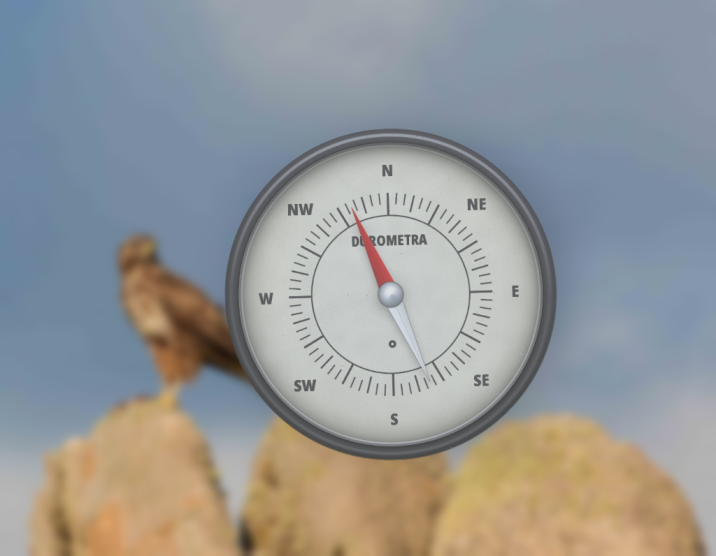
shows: 337.5 °
